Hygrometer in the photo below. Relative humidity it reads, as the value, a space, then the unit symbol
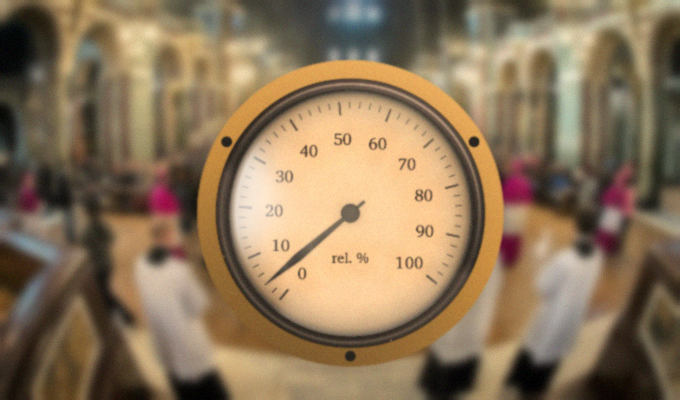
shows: 4 %
